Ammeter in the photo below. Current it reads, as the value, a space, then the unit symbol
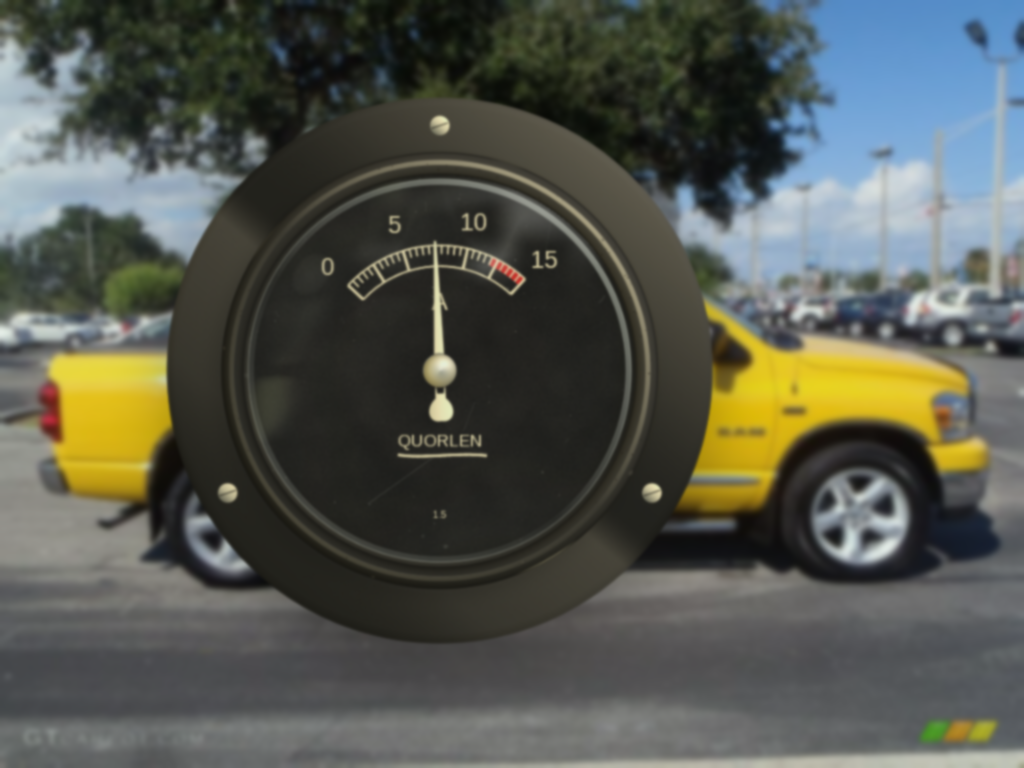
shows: 7.5 A
